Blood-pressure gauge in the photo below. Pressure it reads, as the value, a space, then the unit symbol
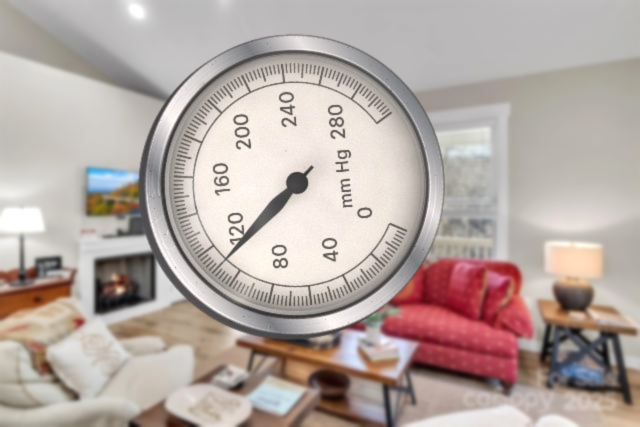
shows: 110 mmHg
